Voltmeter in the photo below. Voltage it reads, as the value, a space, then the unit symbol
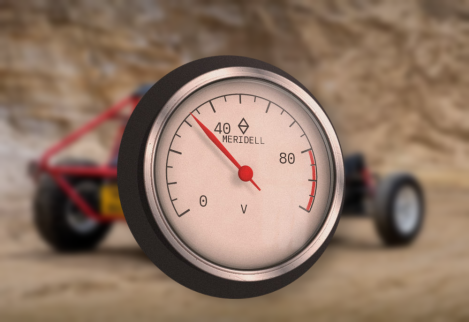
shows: 32.5 V
